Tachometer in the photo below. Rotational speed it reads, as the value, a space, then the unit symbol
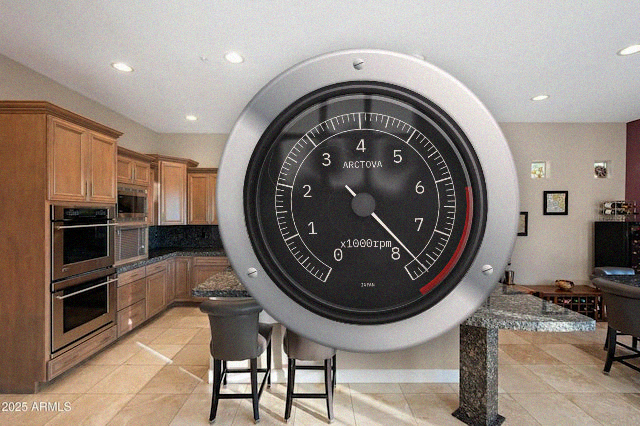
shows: 7700 rpm
